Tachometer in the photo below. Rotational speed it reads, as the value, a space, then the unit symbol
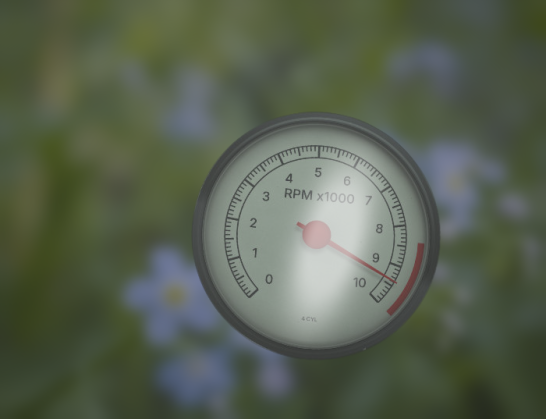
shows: 9400 rpm
